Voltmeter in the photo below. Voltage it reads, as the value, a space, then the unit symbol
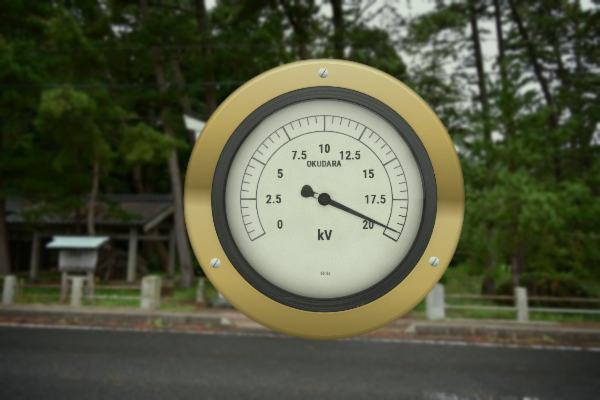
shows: 19.5 kV
